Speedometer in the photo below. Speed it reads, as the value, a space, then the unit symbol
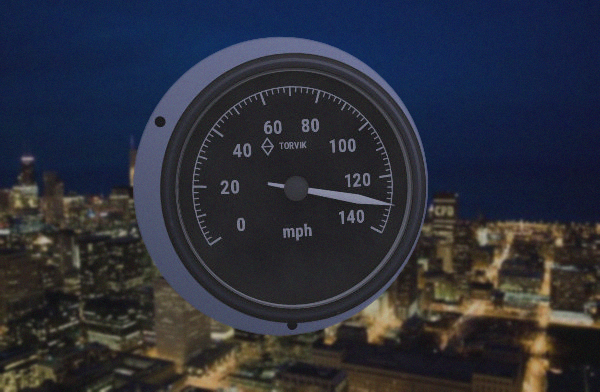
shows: 130 mph
